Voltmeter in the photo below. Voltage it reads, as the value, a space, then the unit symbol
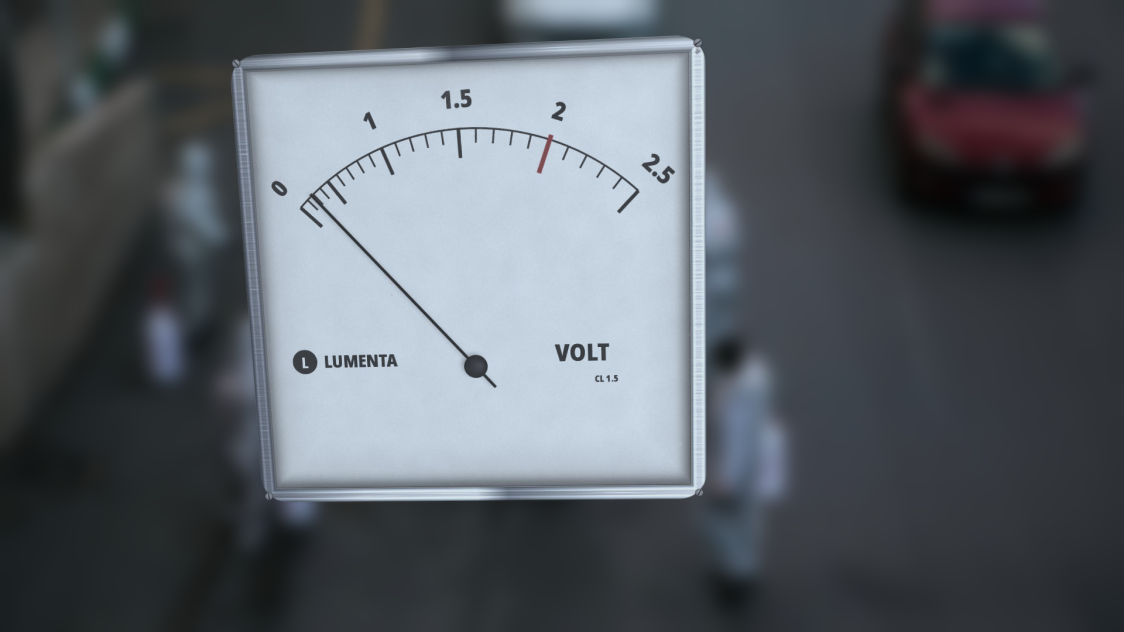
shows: 0.3 V
